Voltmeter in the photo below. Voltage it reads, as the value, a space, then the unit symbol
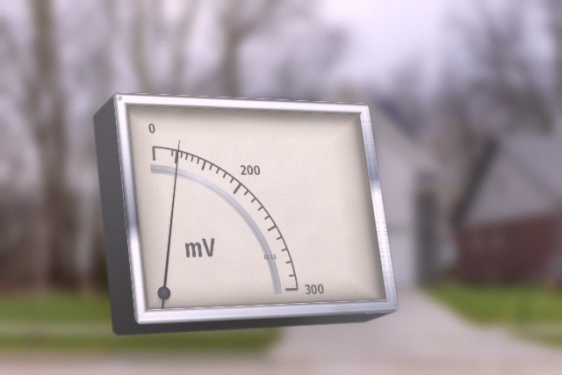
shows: 100 mV
